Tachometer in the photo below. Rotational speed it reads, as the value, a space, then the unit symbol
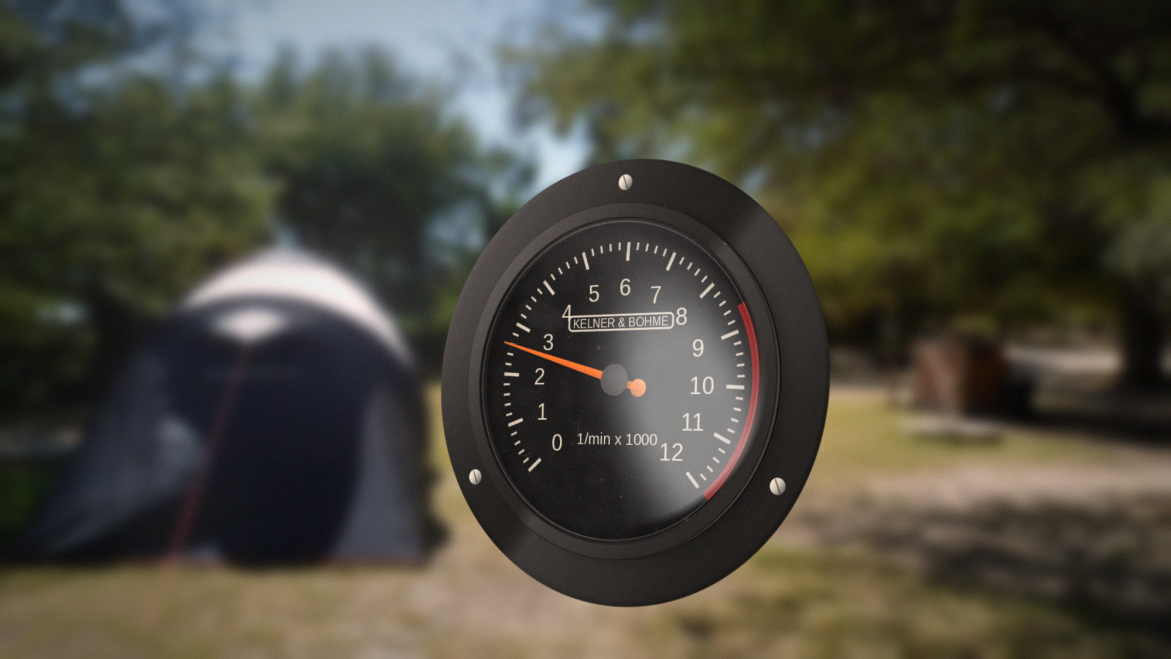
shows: 2600 rpm
